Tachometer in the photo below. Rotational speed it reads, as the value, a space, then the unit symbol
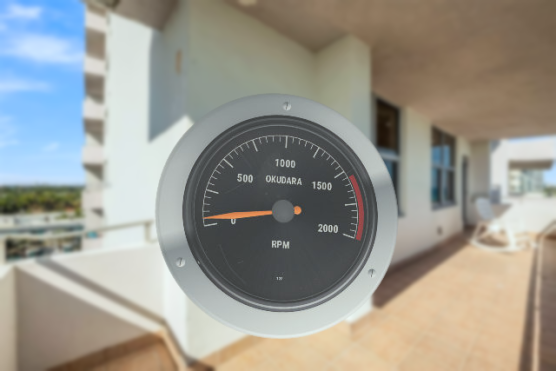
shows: 50 rpm
